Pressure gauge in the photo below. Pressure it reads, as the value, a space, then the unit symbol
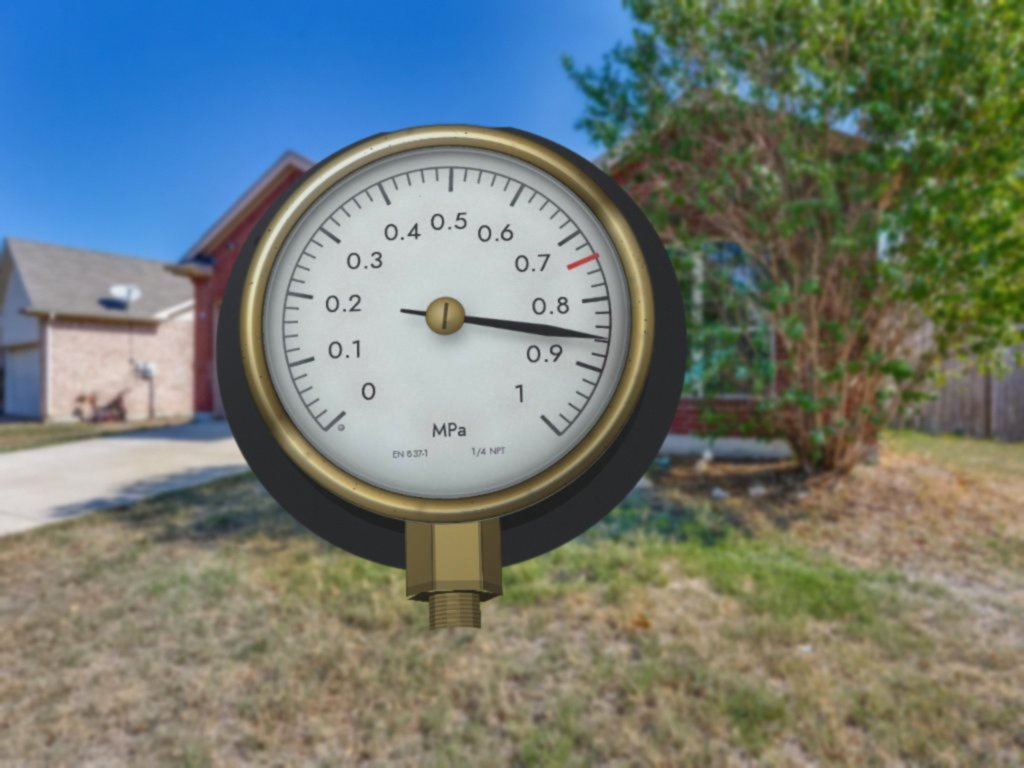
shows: 0.86 MPa
